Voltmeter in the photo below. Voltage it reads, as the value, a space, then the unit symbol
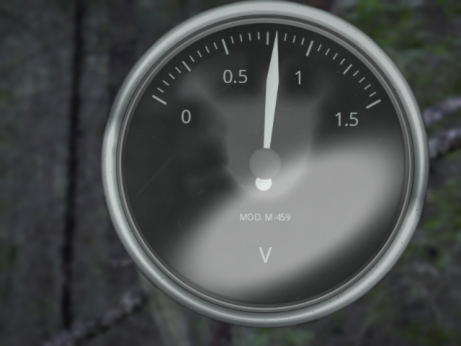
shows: 0.8 V
